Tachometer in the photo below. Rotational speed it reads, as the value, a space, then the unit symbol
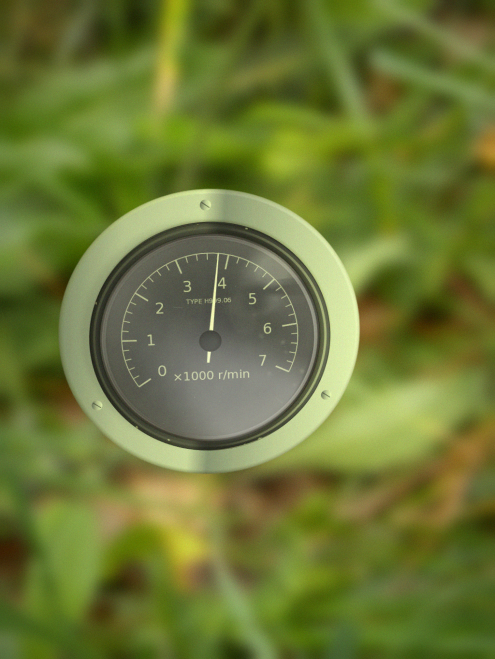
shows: 3800 rpm
